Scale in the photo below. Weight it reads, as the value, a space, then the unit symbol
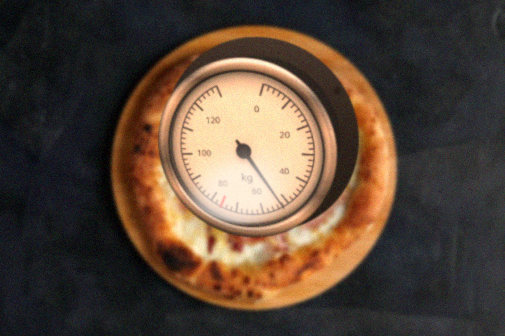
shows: 52 kg
